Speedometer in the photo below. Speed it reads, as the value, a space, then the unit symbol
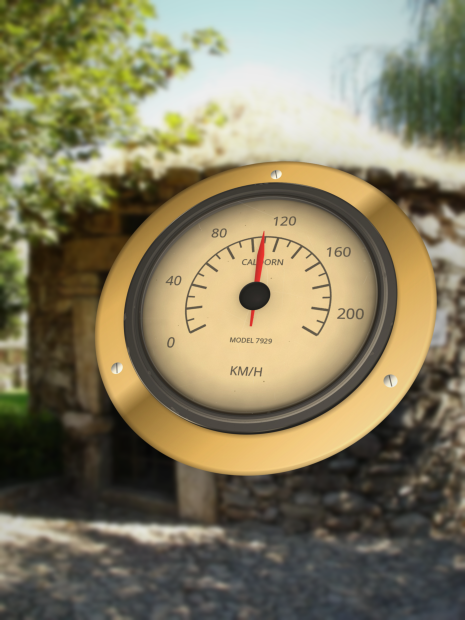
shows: 110 km/h
